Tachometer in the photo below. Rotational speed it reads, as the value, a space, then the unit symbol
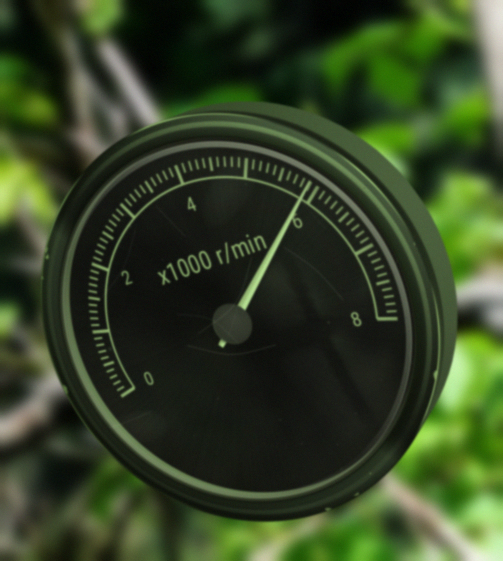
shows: 5900 rpm
